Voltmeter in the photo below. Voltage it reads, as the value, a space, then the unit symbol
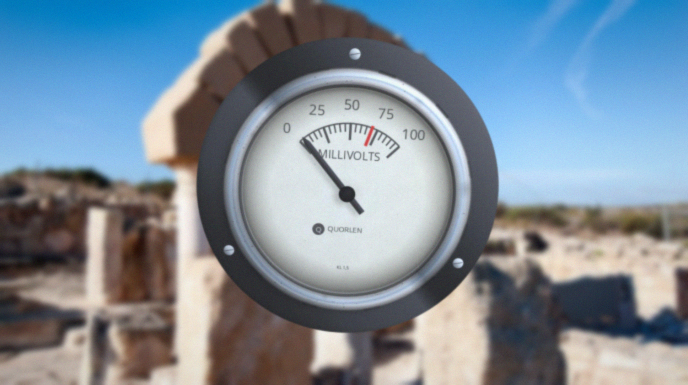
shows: 5 mV
